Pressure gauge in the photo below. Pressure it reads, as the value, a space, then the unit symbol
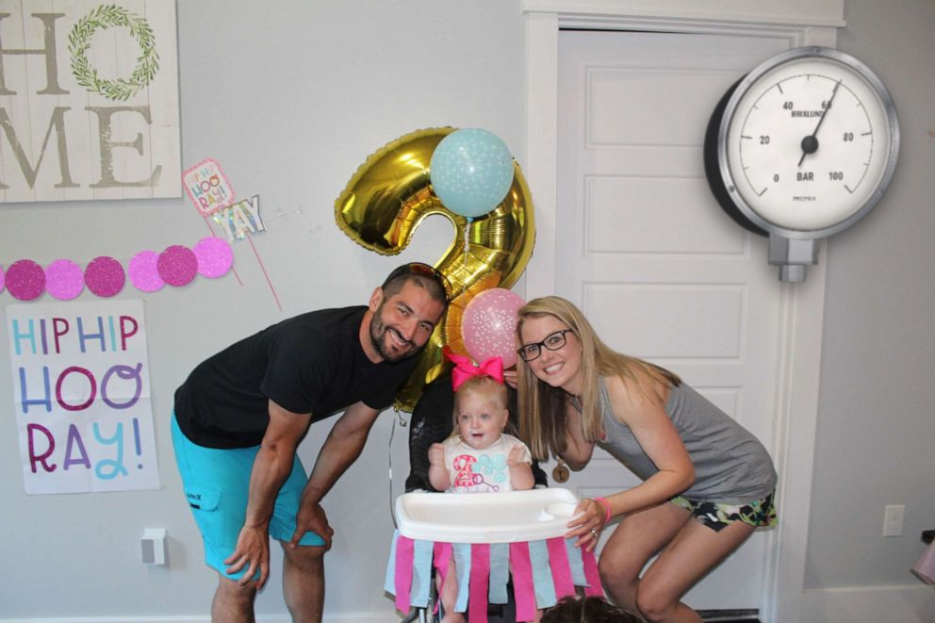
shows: 60 bar
